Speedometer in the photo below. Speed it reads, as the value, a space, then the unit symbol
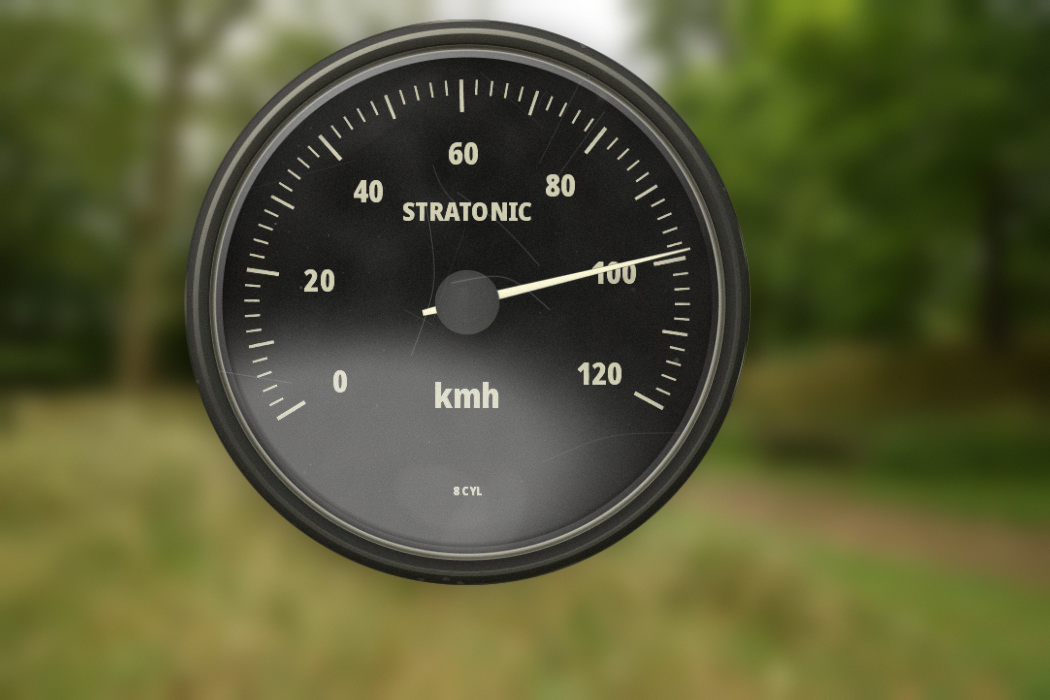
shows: 99 km/h
